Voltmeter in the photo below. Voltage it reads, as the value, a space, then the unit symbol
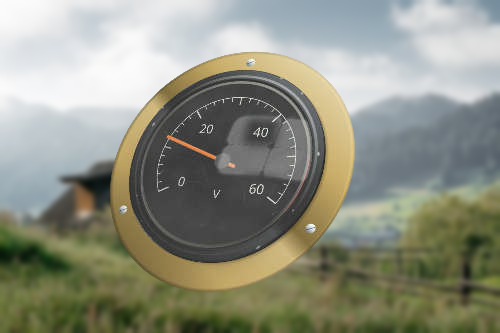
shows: 12 V
